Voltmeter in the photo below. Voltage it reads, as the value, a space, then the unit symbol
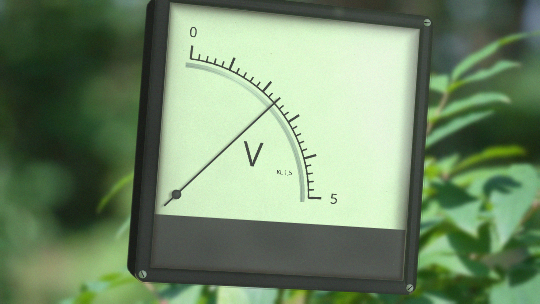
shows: 2.4 V
